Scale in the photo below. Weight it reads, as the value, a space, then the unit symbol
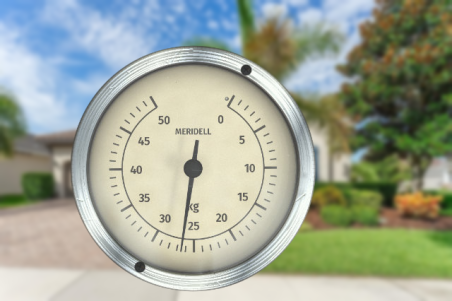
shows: 26.5 kg
